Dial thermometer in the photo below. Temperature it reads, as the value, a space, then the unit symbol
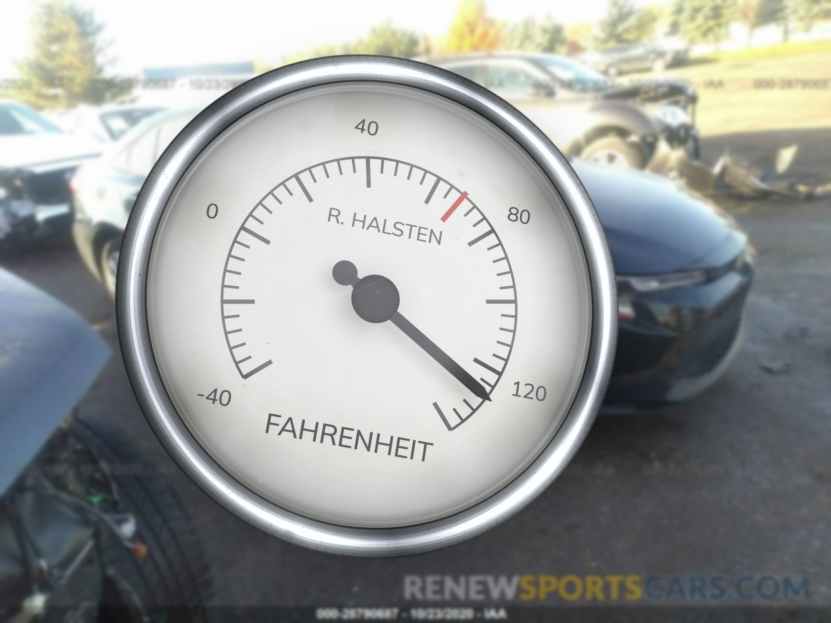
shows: 128 °F
